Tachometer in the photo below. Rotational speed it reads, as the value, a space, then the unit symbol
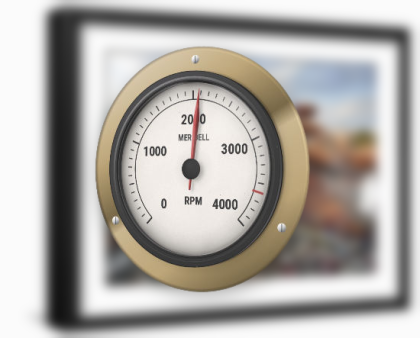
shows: 2100 rpm
